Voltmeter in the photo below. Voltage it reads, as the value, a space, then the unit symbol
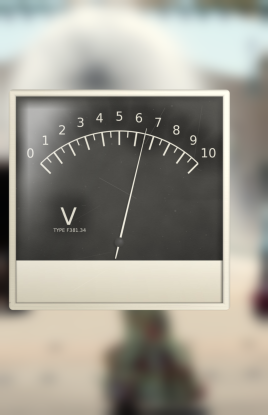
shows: 6.5 V
